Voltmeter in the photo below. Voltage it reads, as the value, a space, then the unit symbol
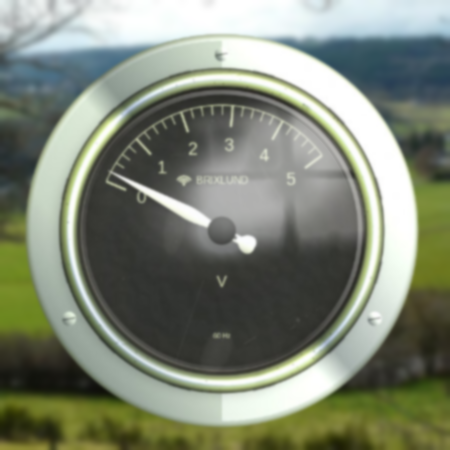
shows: 0.2 V
